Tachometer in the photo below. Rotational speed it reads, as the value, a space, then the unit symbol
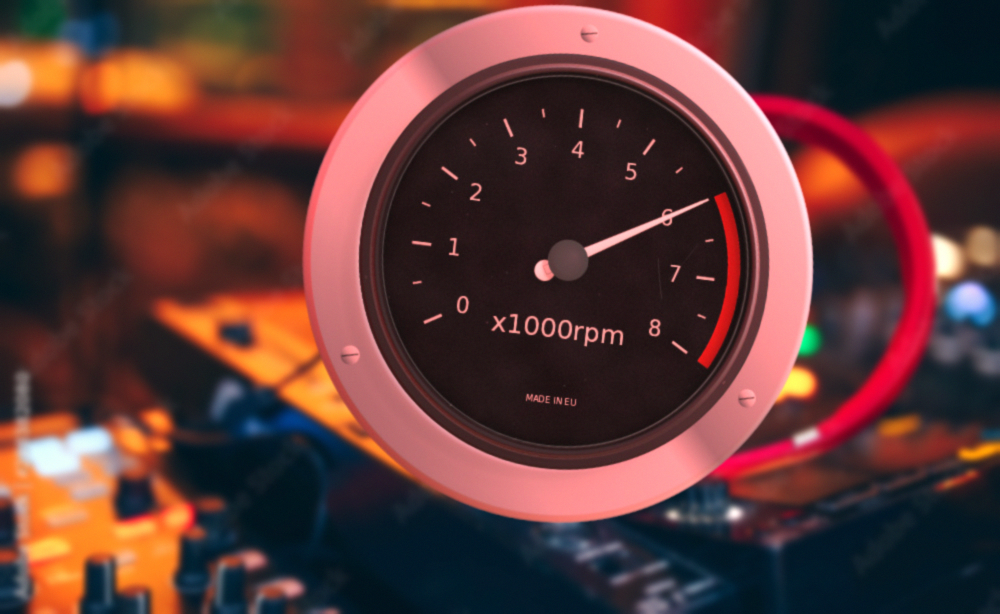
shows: 6000 rpm
